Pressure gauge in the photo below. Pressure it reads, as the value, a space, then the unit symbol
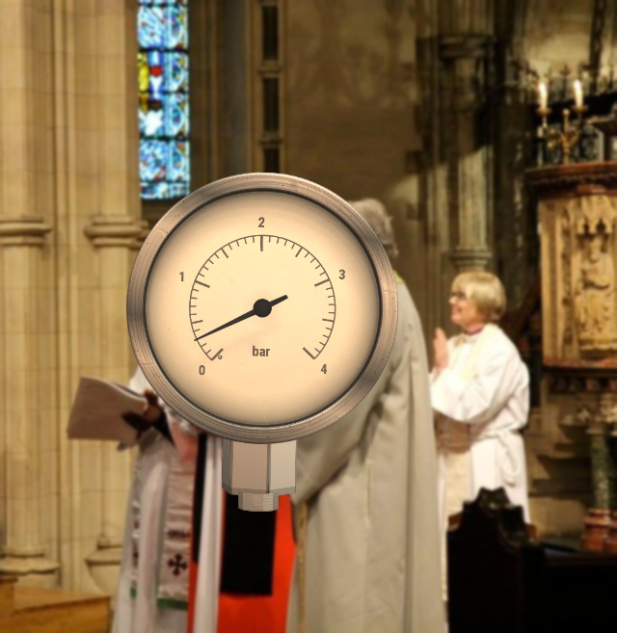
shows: 0.3 bar
